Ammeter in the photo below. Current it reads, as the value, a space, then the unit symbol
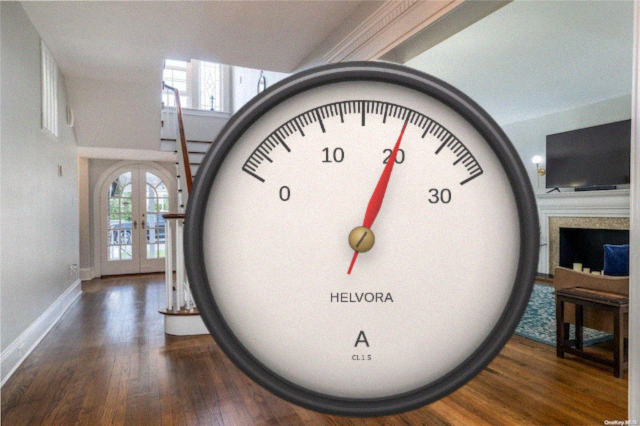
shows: 20 A
